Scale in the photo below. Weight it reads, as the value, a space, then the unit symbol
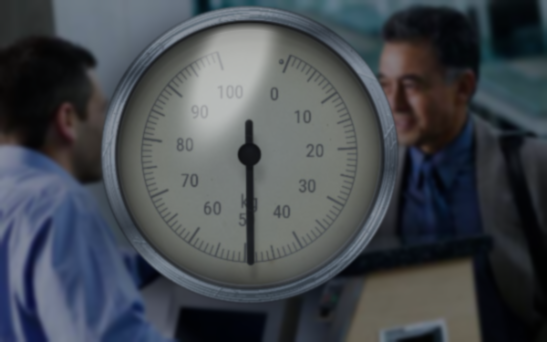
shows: 49 kg
